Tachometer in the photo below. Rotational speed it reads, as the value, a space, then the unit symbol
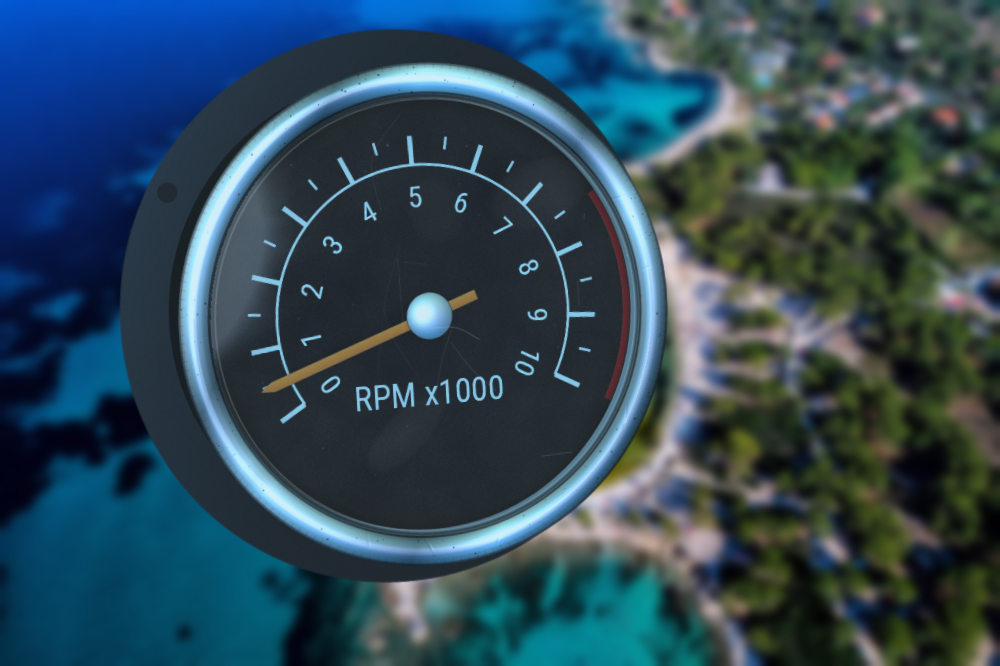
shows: 500 rpm
